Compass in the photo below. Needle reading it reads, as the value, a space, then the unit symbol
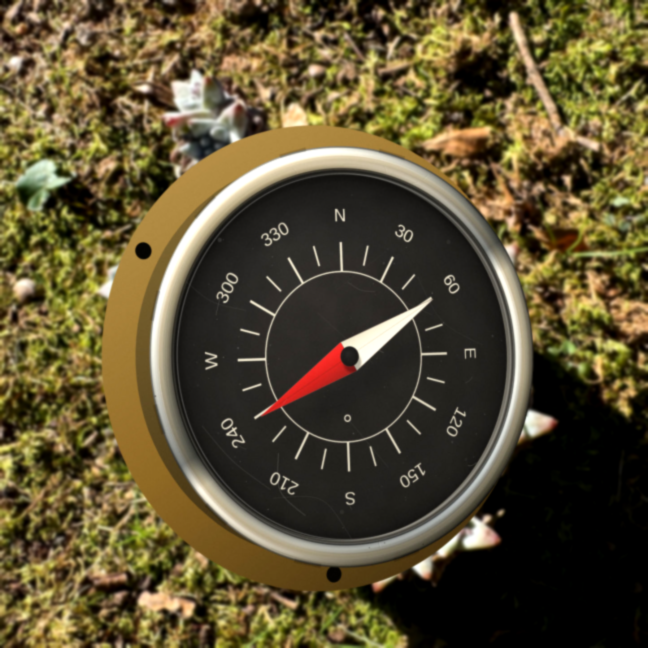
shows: 240 °
